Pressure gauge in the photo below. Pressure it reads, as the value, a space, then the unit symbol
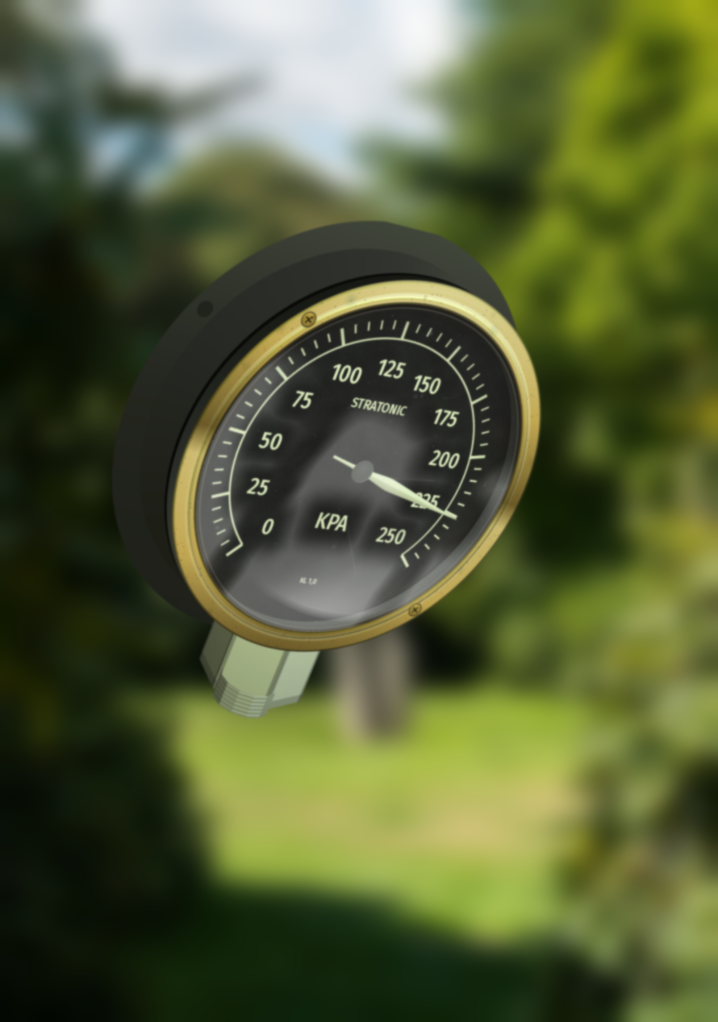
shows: 225 kPa
